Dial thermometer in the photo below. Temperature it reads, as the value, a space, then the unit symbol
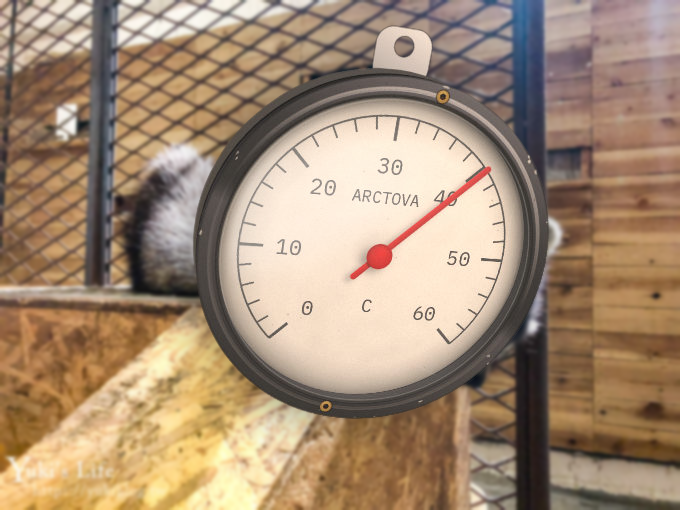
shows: 40 °C
